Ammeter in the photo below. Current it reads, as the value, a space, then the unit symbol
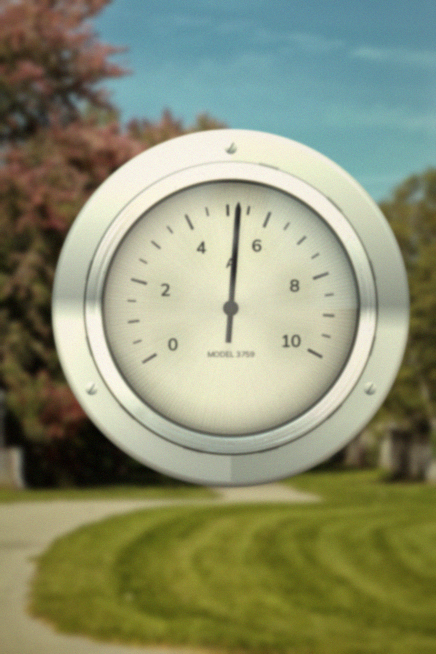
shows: 5.25 A
